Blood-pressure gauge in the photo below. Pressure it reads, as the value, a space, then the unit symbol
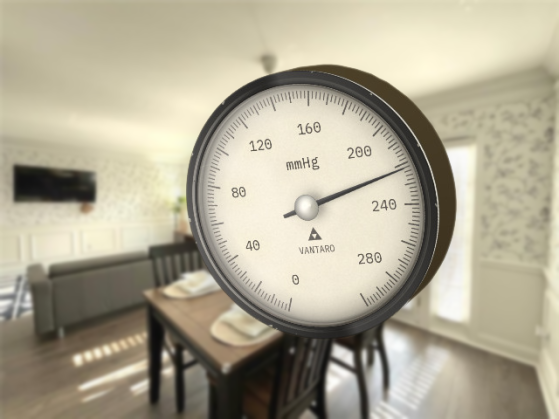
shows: 222 mmHg
